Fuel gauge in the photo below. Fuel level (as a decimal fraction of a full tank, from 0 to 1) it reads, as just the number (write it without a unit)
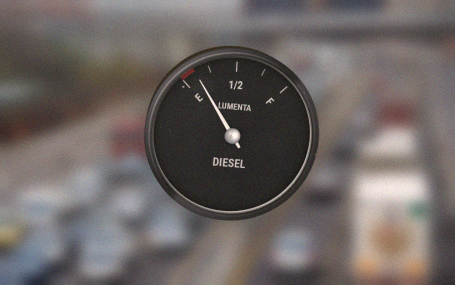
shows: 0.125
